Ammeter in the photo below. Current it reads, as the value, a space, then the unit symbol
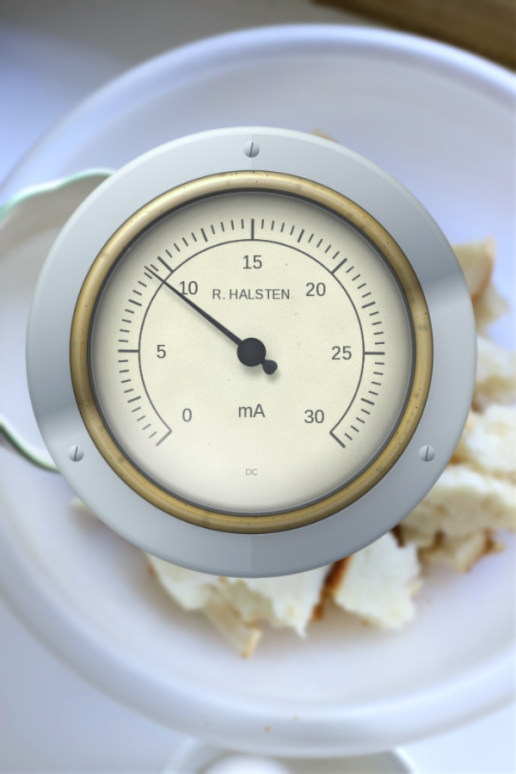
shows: 9.25 mA
